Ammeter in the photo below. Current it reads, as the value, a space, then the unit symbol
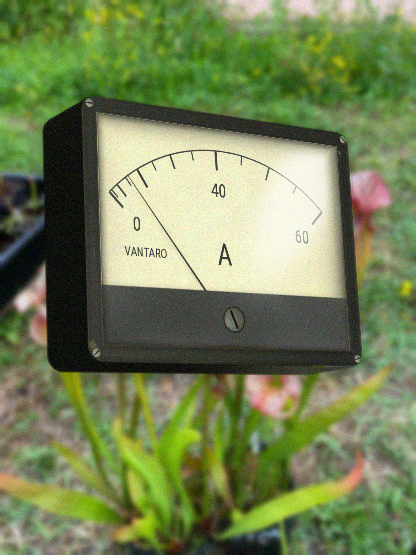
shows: 15 A
